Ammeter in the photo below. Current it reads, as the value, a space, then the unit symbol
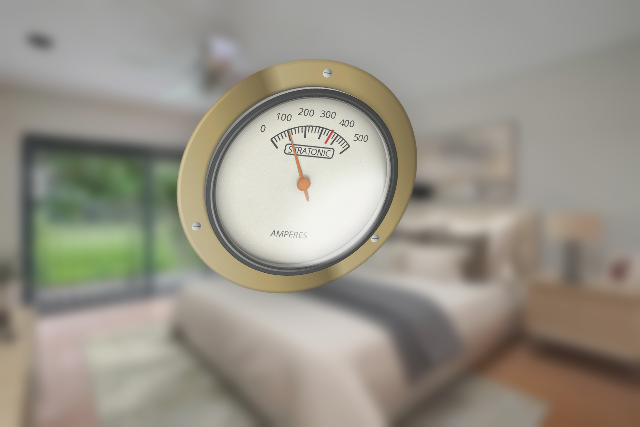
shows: 100 A
